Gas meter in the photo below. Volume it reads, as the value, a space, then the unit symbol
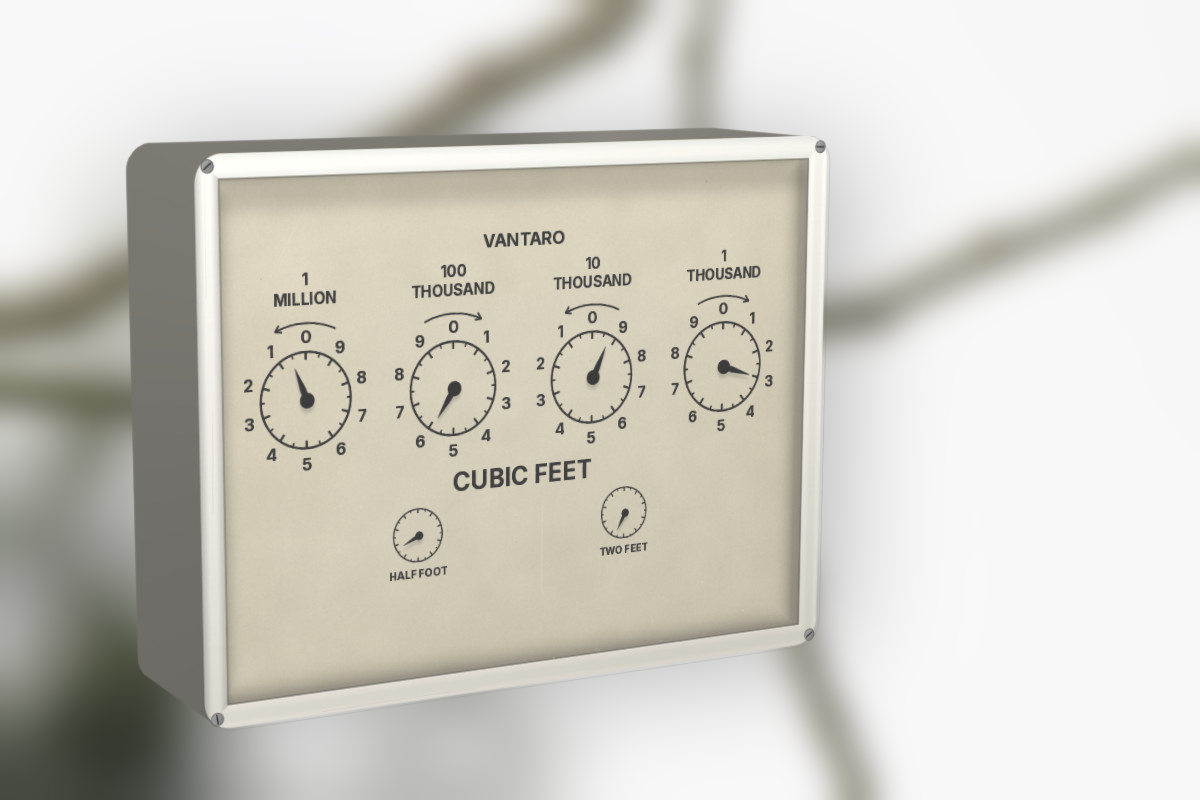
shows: 59300 ft³
